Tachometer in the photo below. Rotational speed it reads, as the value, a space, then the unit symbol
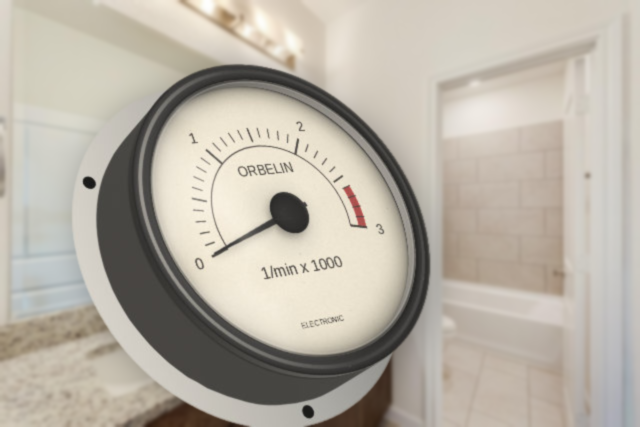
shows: 0 rpm
